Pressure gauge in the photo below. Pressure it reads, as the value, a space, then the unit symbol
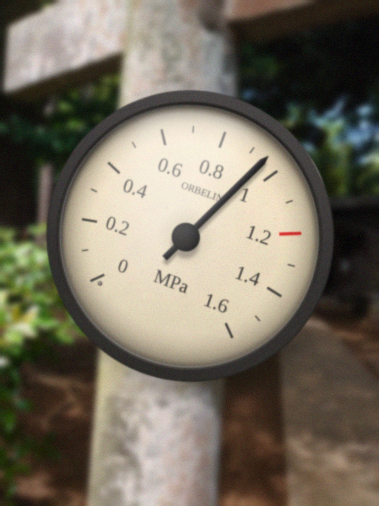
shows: 0.95 MPa
